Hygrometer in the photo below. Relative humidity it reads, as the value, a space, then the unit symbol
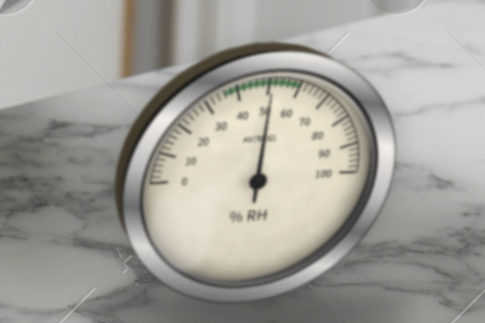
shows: 50 %
